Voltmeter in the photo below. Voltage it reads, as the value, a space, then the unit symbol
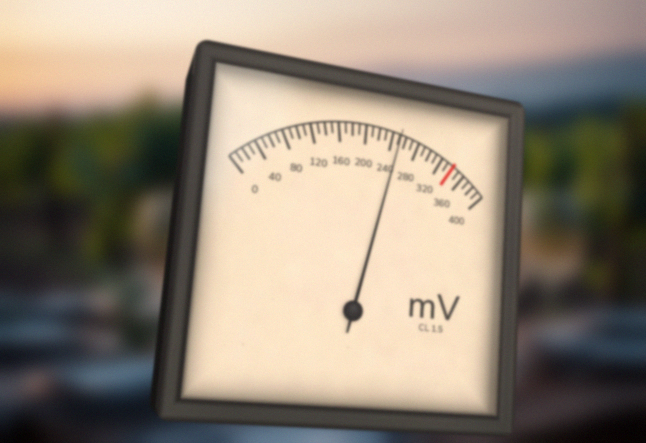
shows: 250 mV
